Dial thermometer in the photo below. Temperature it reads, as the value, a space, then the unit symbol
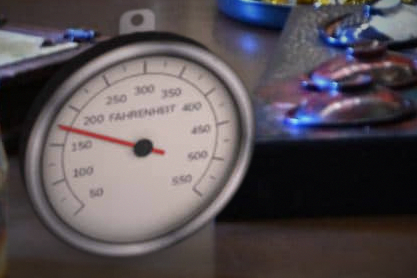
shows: 175 °F
